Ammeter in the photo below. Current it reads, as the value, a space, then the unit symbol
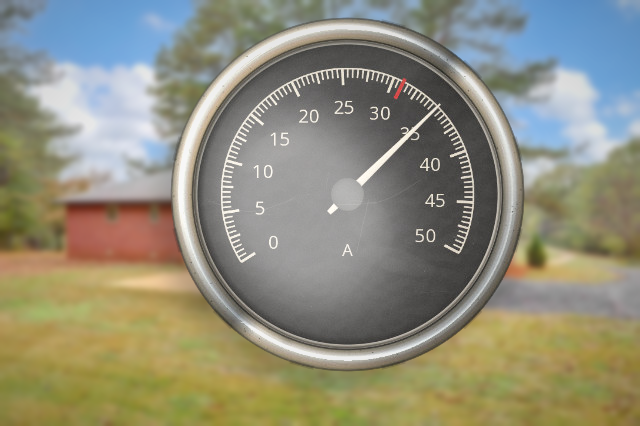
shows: 35 A
